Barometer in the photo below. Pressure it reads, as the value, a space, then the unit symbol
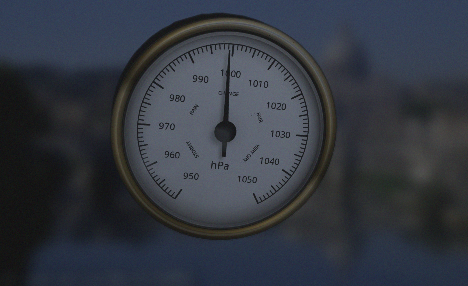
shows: 999 hPa
